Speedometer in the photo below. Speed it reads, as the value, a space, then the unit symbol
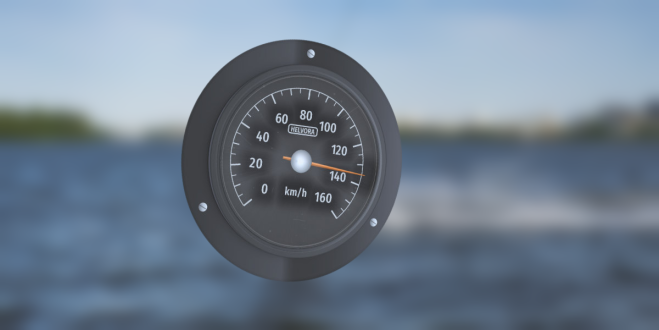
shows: 135 km/h
